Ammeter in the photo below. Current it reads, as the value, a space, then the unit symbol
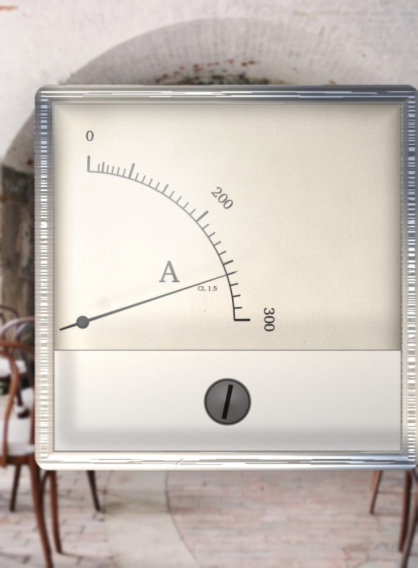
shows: 260 A
